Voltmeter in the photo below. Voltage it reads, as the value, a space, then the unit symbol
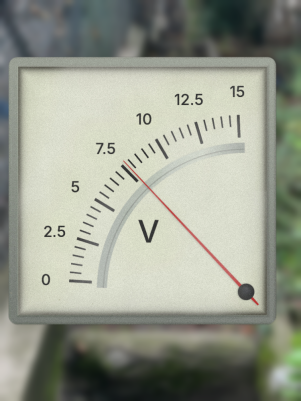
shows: 7.75 V
